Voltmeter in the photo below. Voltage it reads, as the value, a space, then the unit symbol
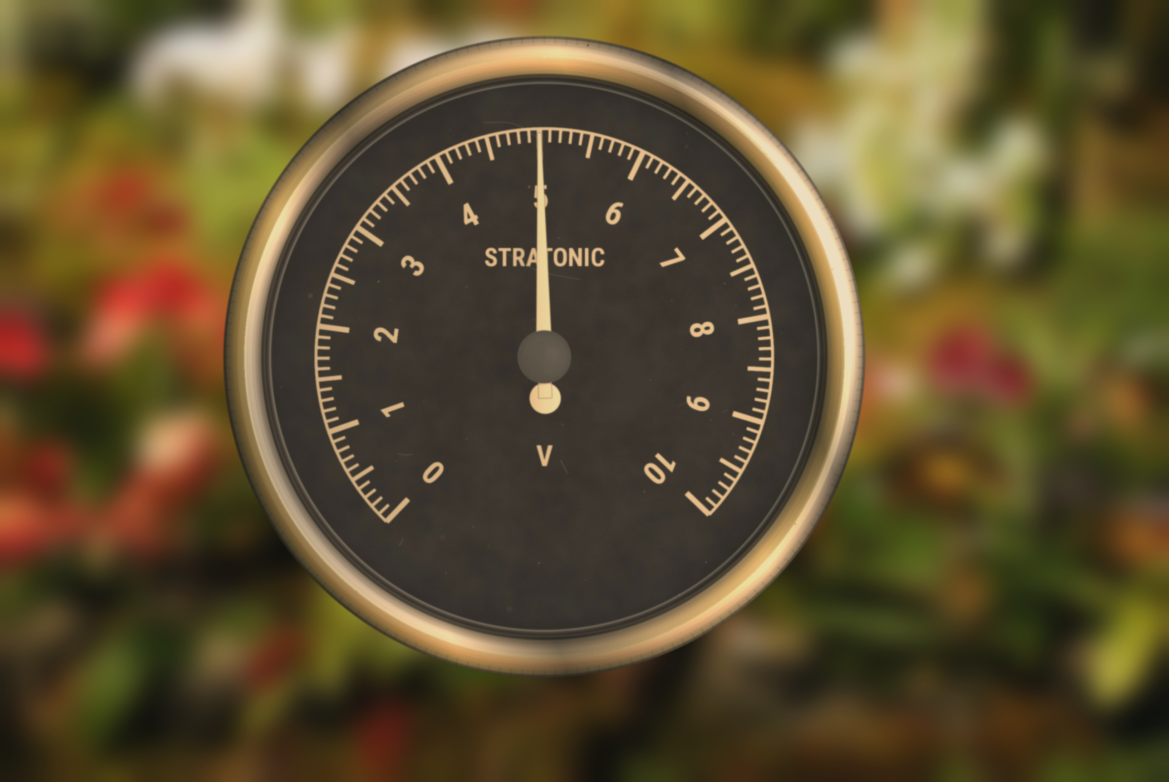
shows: 5 V
